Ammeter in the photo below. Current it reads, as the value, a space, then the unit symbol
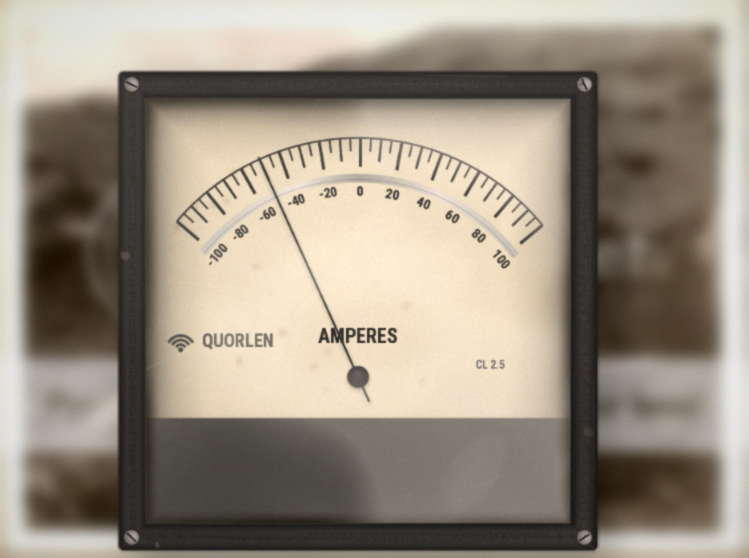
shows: -50 A
